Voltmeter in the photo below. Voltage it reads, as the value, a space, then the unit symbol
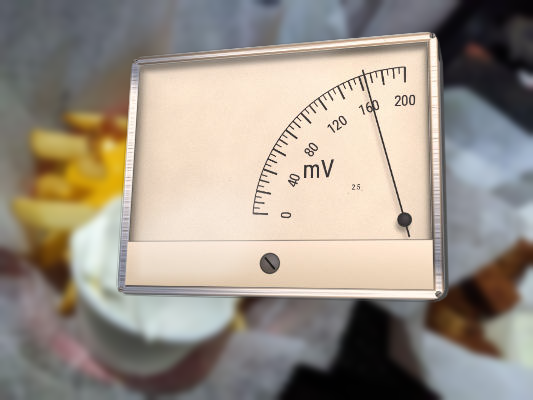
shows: 165 mV
